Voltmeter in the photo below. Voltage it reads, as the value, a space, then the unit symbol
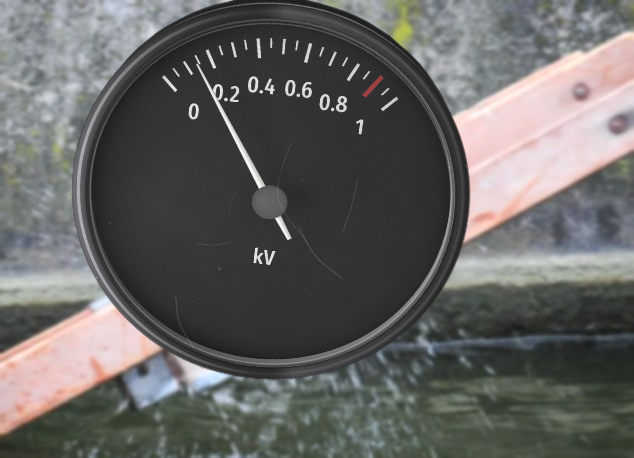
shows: 0.15 kV
